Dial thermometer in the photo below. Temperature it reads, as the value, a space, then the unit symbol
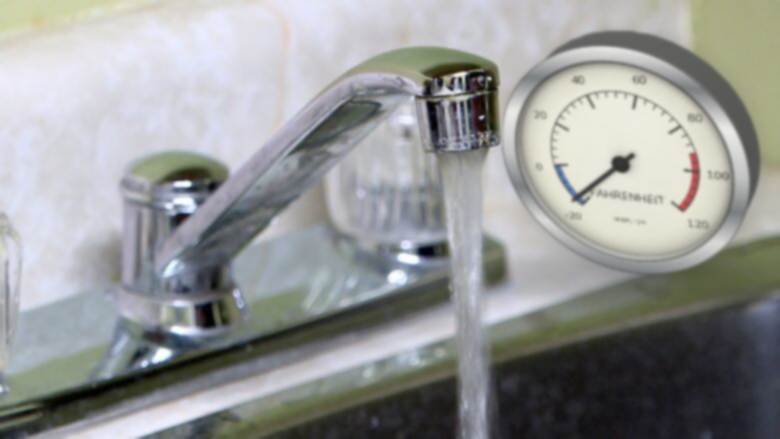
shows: -16 °F
